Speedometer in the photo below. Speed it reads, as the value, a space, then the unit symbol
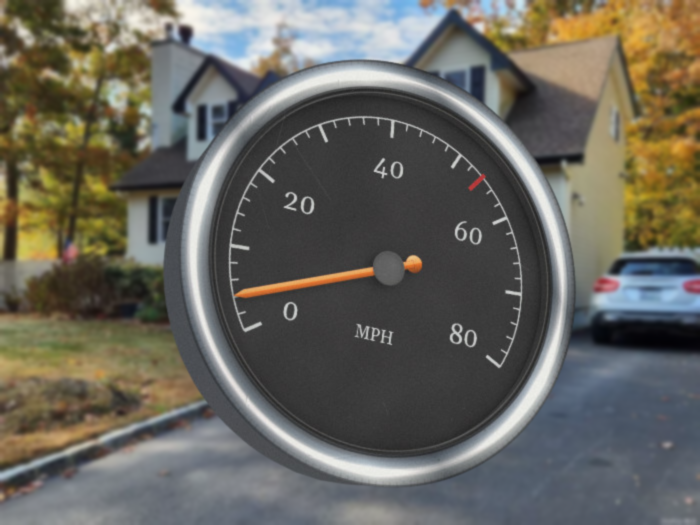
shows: 4 mph
